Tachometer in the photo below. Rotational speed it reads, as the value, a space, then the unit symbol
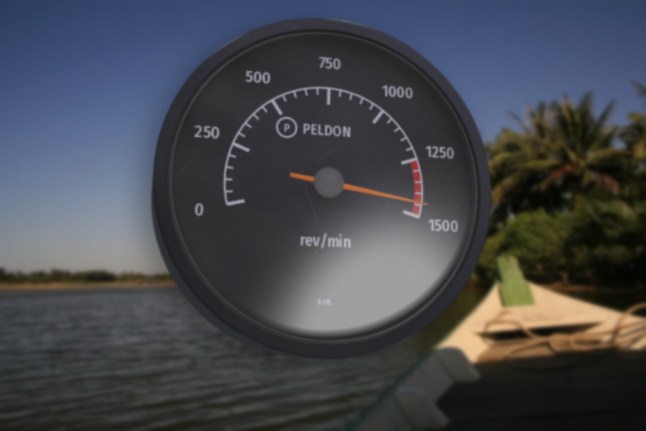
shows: 1450 rpm
